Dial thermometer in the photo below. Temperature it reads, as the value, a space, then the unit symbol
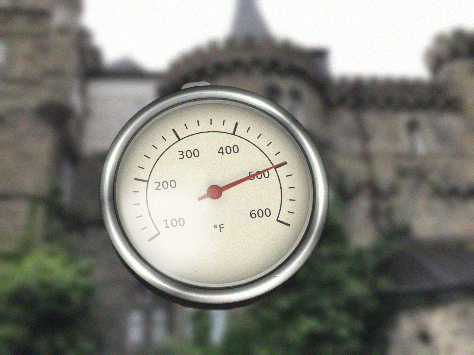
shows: 500 °F
